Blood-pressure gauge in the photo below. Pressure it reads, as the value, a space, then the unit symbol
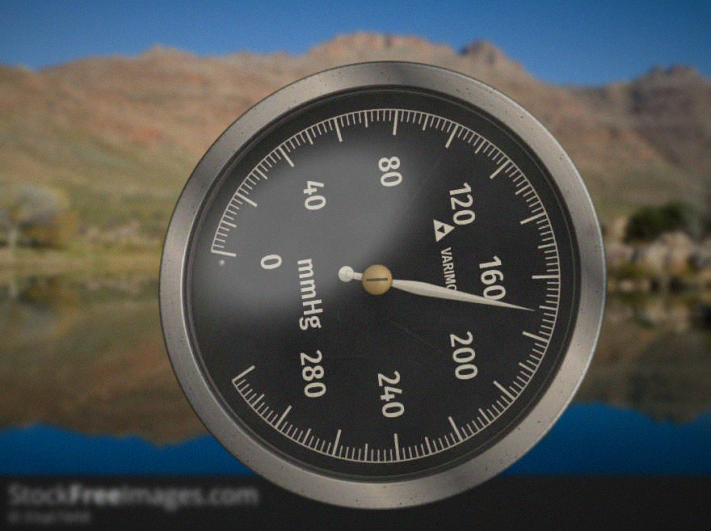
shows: 172 mmHg
